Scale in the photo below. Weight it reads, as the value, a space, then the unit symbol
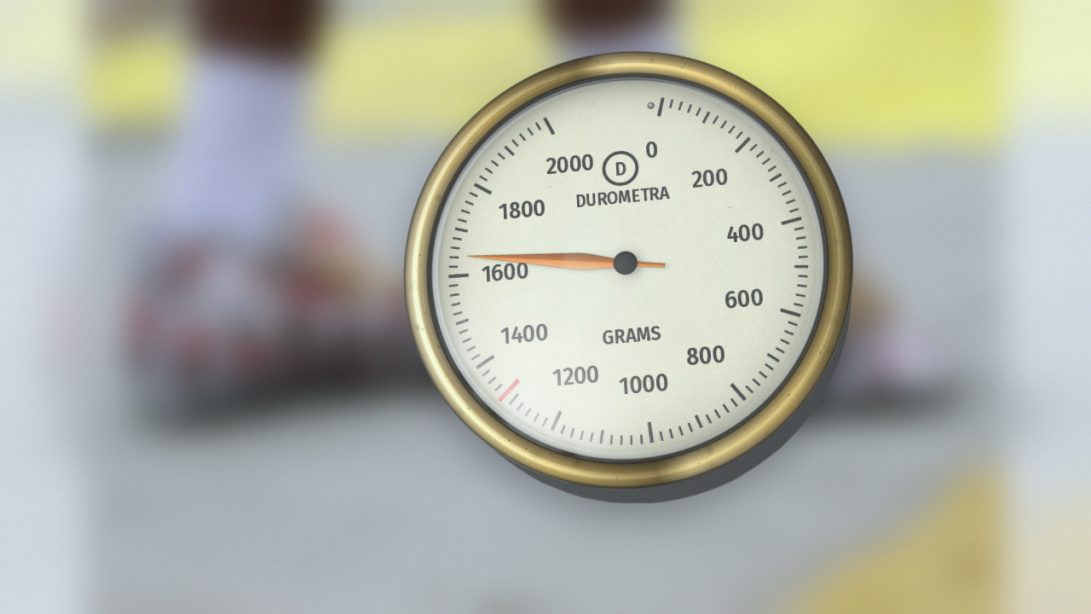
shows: 1640 g
